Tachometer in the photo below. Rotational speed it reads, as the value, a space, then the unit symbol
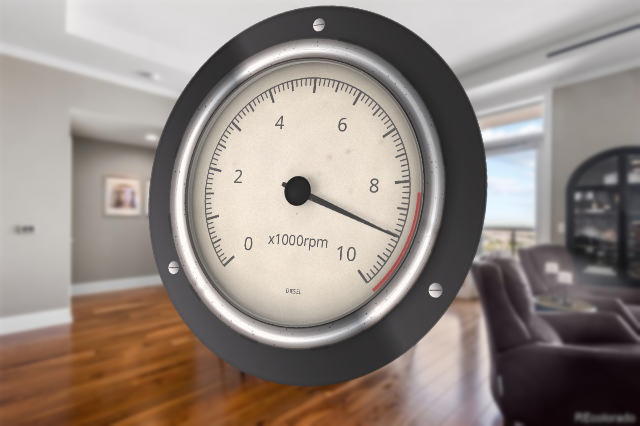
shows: 9000 rpm
